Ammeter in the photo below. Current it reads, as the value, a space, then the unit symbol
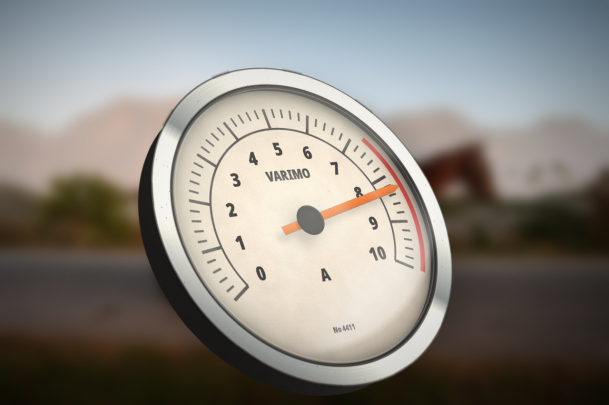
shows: 8.3 A
